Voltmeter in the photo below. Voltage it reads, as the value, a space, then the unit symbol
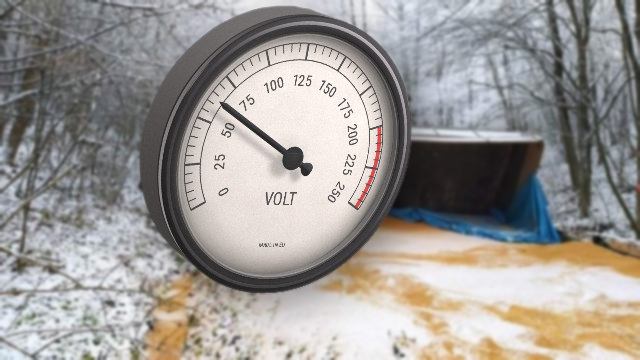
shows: 62.5 V
